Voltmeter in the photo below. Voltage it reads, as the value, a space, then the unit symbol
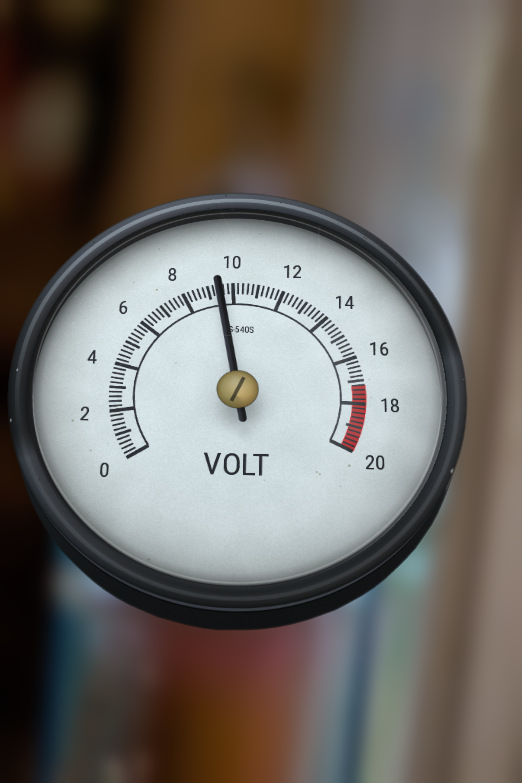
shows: 9.4 V
